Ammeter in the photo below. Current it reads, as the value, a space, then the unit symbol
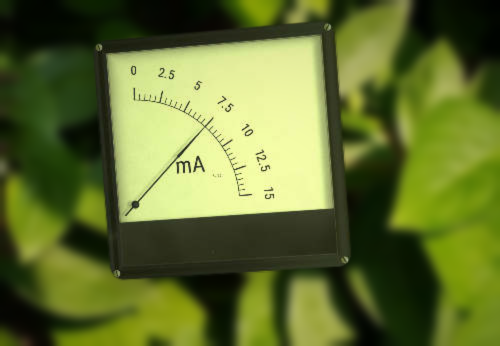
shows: 7.5 mA
